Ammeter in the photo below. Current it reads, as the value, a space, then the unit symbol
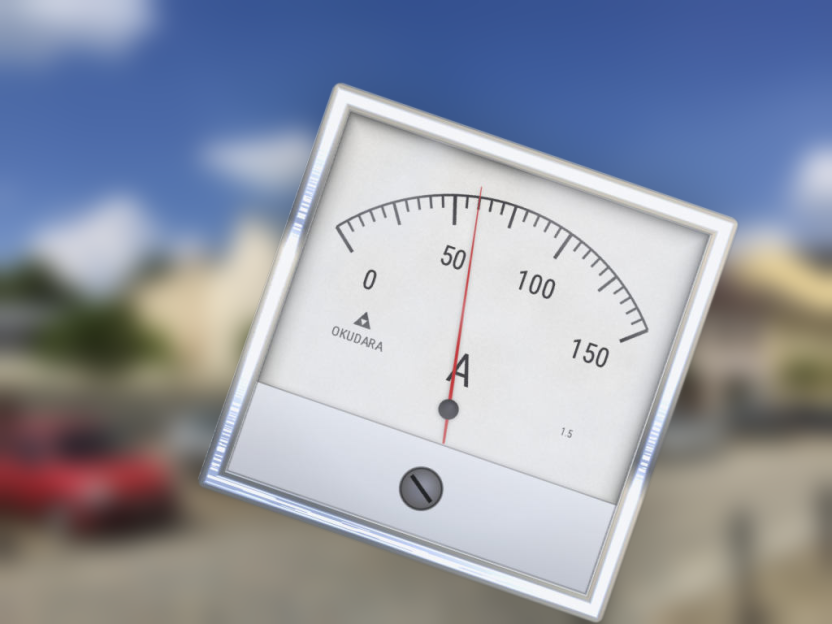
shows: 60 A
